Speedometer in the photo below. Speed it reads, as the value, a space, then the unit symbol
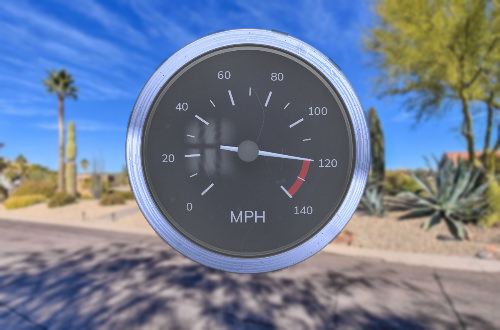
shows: 120 mph
